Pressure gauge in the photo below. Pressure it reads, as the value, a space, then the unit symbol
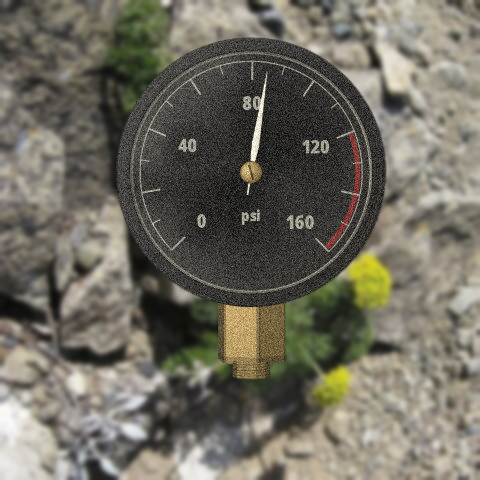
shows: 85 psi
